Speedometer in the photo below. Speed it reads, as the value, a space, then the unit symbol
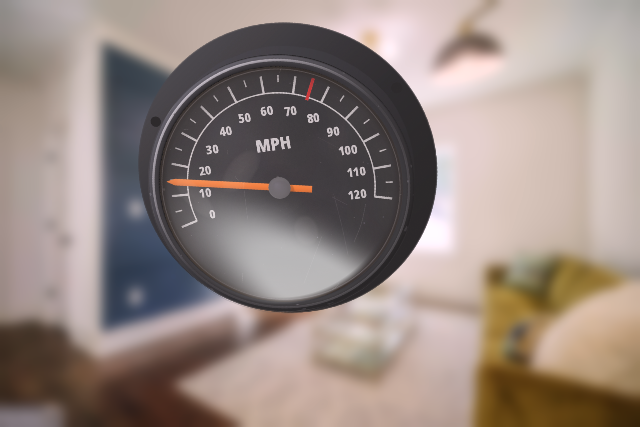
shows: 15 mph
